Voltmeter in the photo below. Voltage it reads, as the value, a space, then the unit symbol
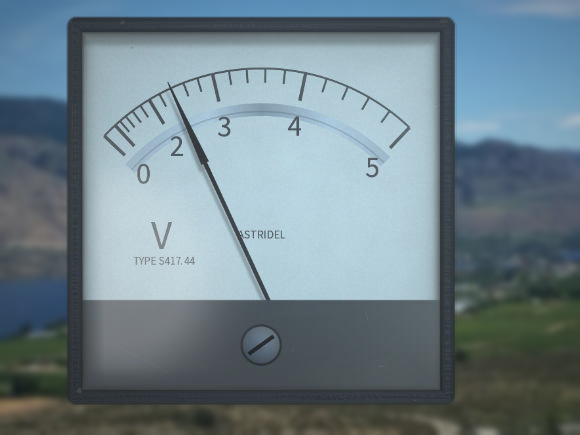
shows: 2.4 V
